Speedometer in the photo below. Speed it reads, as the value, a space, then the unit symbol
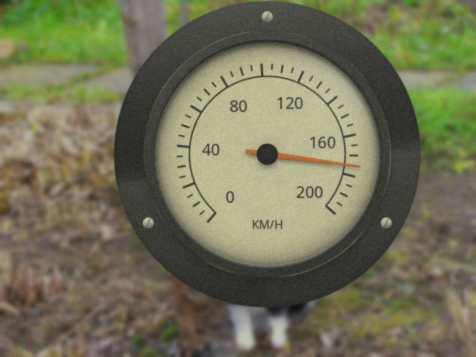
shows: 175 km/h
